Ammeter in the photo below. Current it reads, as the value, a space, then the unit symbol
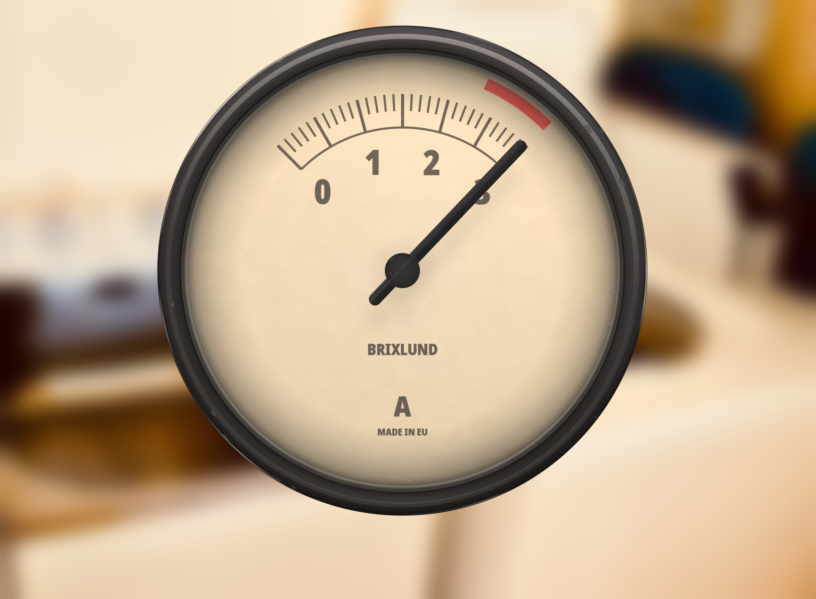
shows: 2.95 A
